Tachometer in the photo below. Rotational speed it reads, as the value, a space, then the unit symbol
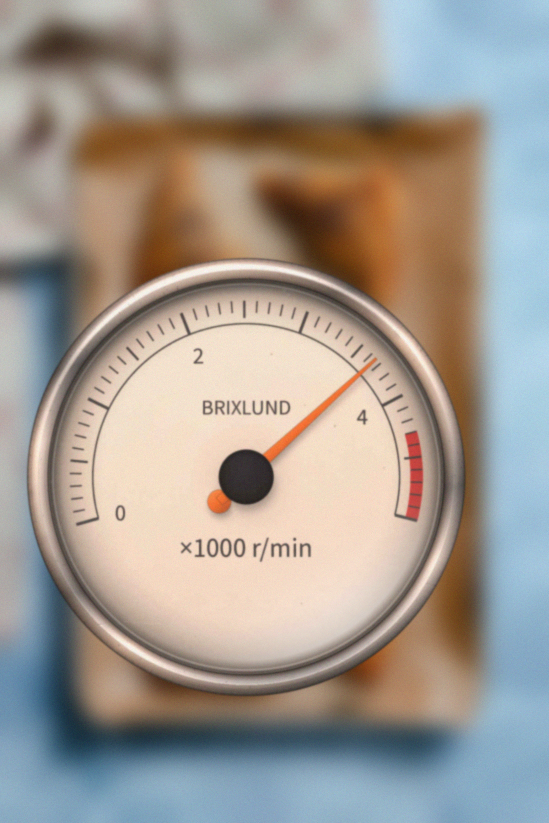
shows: 3650 rpm
